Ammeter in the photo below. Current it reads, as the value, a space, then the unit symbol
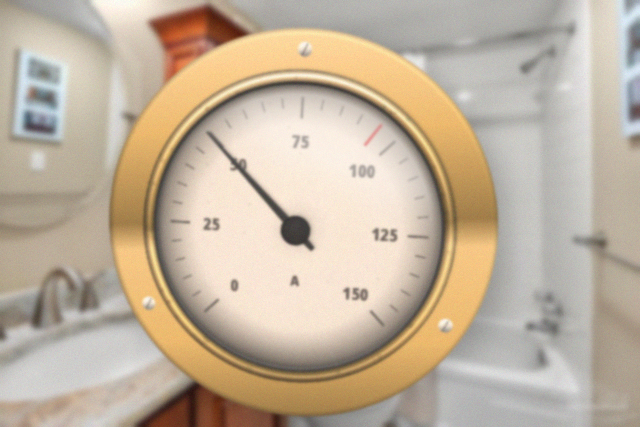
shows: 50 A
